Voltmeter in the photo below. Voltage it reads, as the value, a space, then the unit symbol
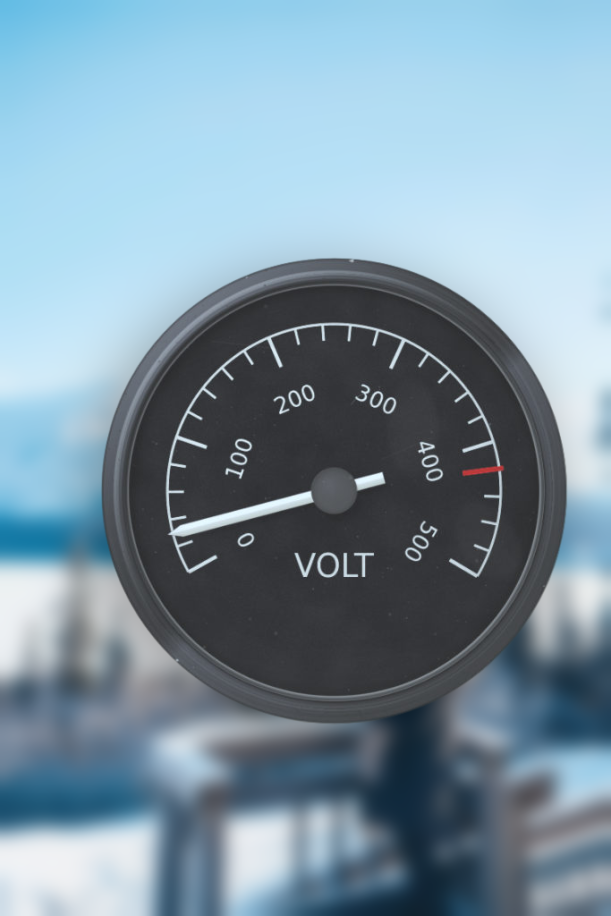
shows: 30 V
